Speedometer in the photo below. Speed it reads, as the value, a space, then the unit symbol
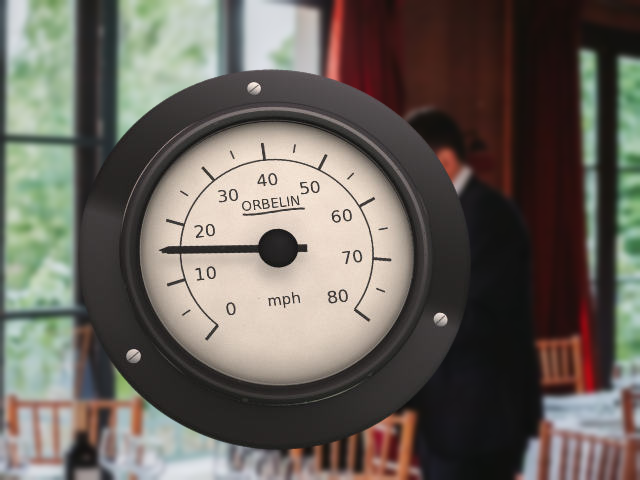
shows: 15 mph
